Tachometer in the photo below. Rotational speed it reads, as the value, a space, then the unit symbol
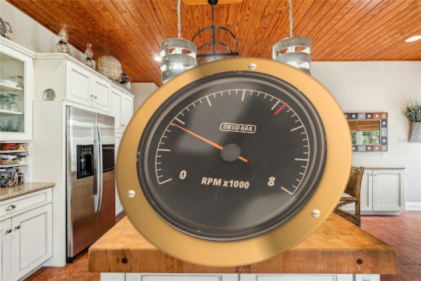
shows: 1800 rpm
